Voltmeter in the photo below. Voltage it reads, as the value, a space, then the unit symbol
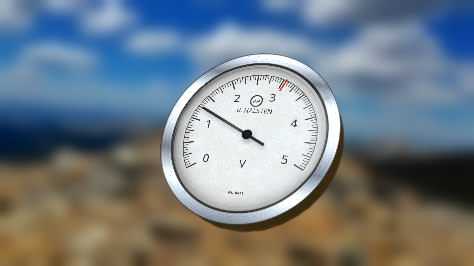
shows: 1.25 V
